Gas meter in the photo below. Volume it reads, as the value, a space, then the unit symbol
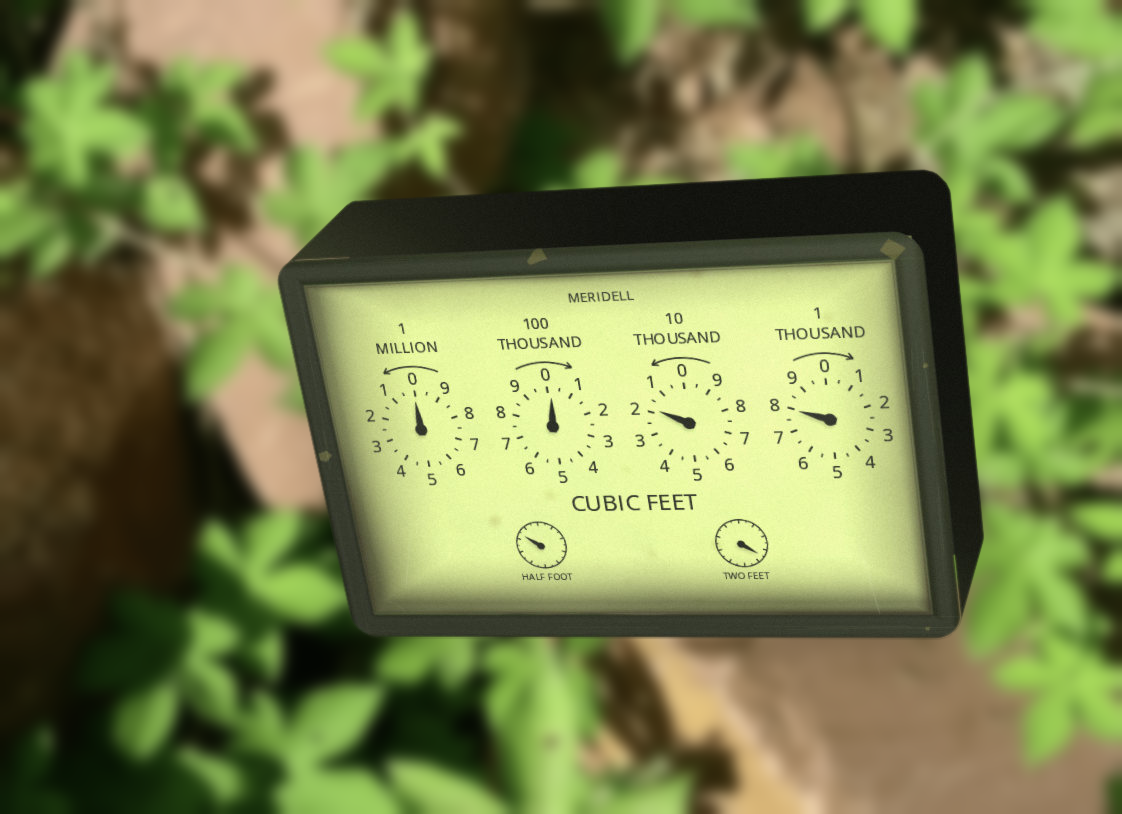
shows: 1800 ft³
